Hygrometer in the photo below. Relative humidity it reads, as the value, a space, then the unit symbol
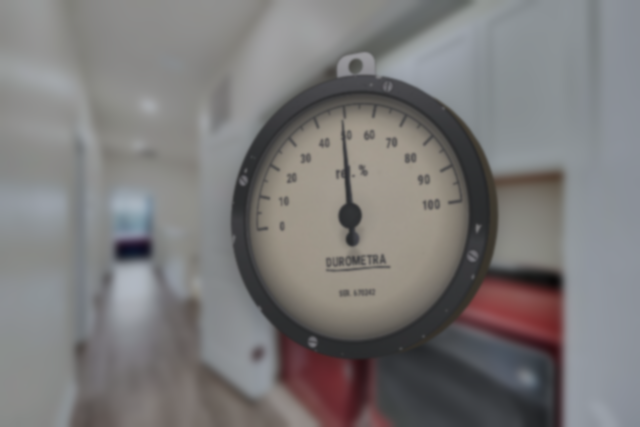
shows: 50 %
